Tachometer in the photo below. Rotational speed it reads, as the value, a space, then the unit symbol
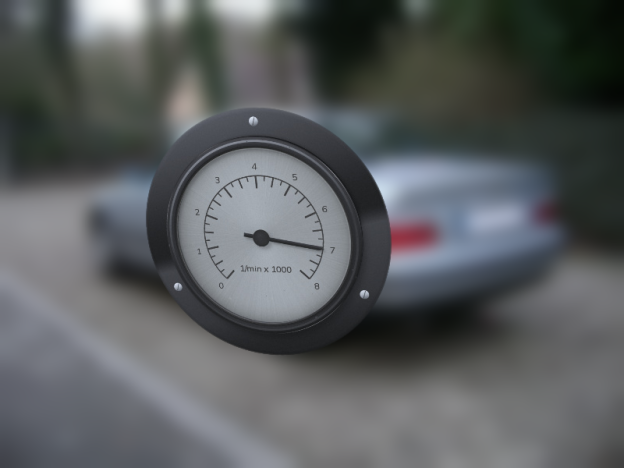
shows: 7000 rpm
